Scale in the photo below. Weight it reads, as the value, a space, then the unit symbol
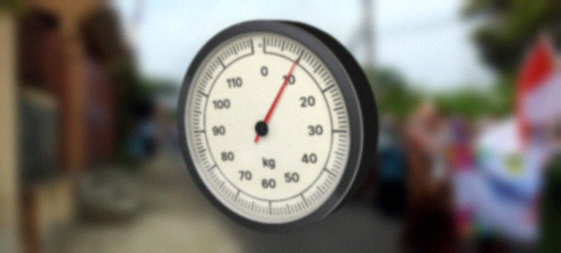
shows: 10 kg
